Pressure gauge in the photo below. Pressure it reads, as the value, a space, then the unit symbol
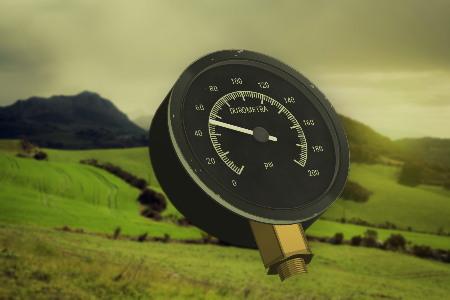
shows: 50 psi
